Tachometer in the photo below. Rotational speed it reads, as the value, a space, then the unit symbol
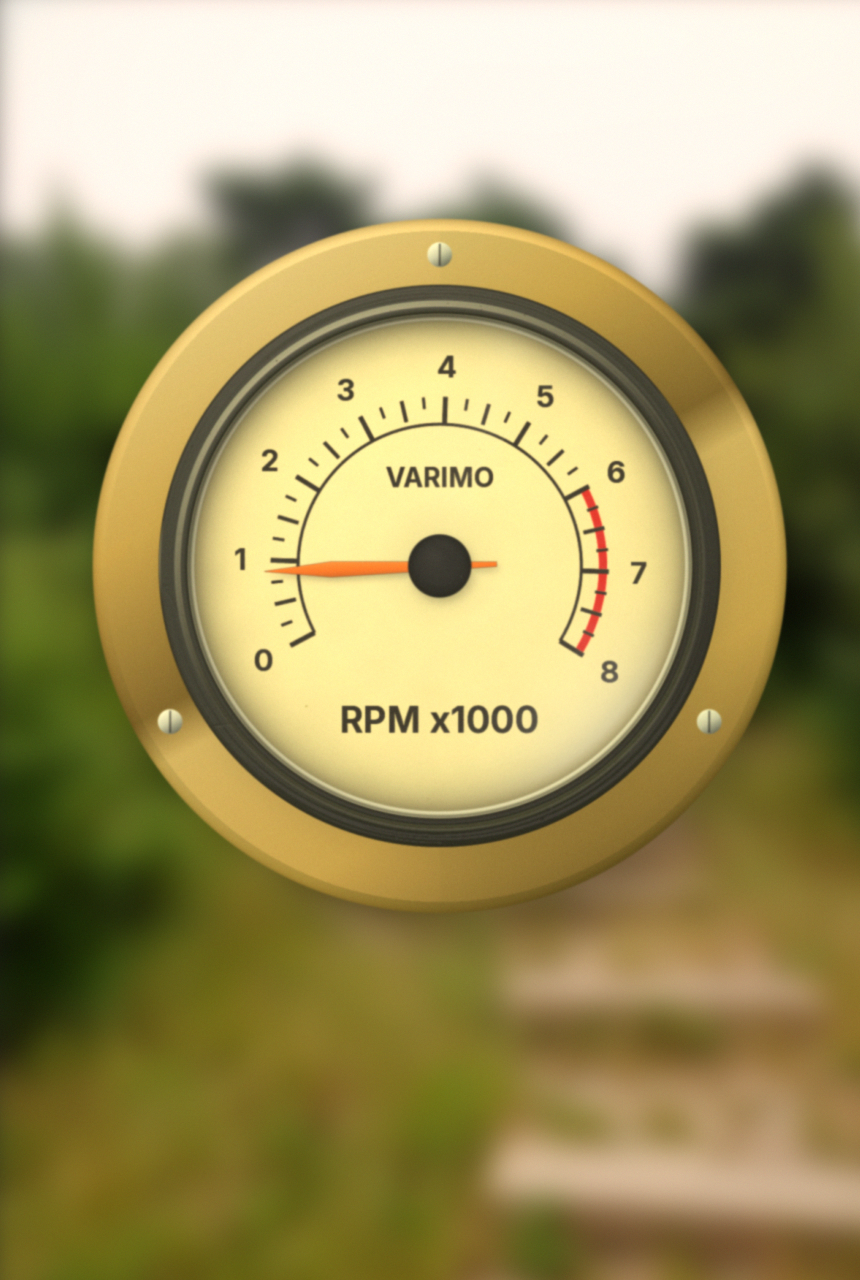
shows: 875 rpm
